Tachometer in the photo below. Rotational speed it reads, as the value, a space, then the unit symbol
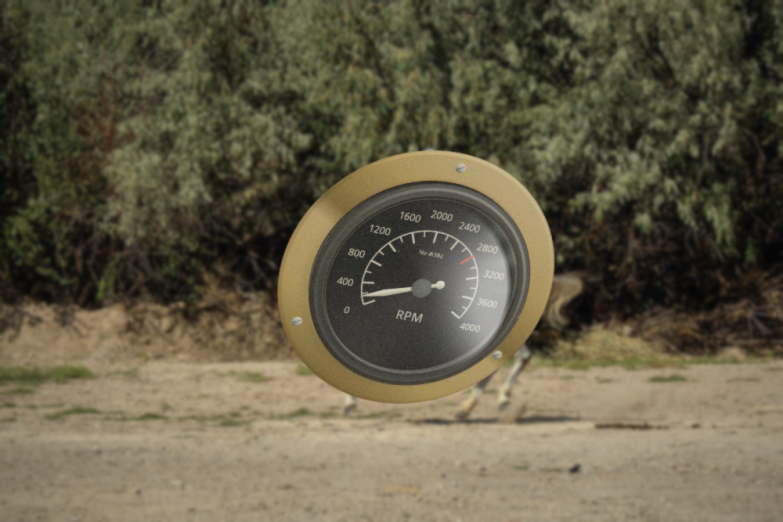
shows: 200 rpm
